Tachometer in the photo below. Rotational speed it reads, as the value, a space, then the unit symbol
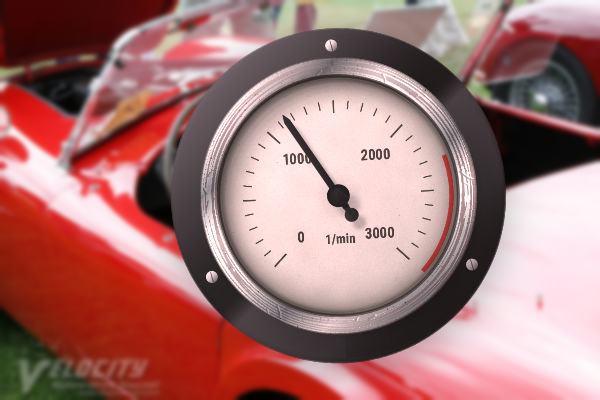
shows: 1150 rpm
